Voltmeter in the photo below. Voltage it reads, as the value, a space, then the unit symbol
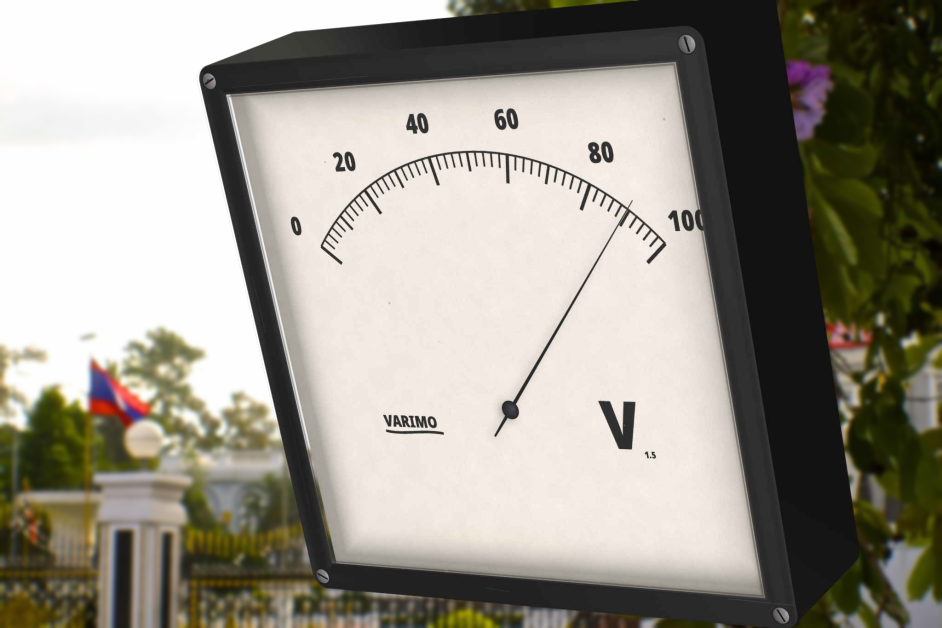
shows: 90 V
